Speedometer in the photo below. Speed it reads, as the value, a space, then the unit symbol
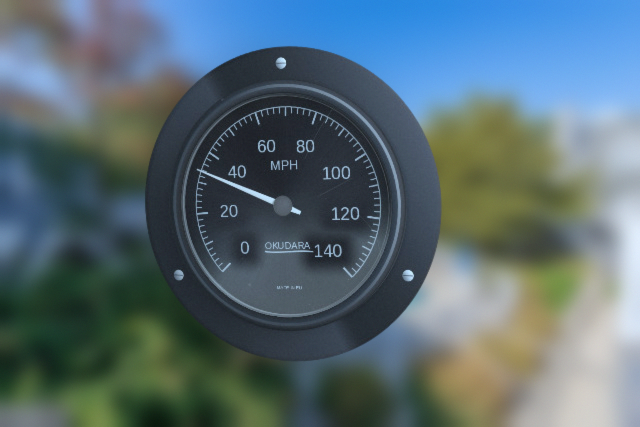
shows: 34 mph
